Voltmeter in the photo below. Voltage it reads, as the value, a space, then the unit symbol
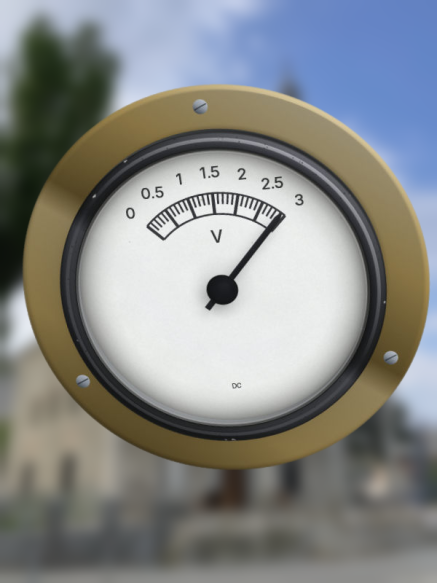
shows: 2.9 V
